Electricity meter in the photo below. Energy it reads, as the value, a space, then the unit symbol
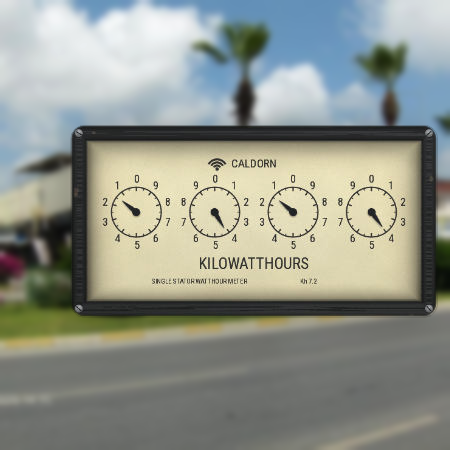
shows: 1414 kWh
